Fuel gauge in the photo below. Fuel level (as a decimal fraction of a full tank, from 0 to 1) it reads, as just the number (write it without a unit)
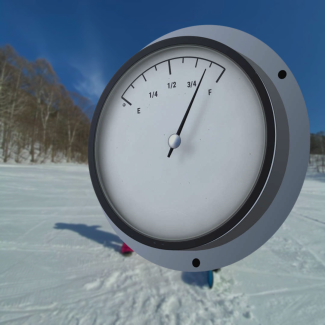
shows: 0.875
